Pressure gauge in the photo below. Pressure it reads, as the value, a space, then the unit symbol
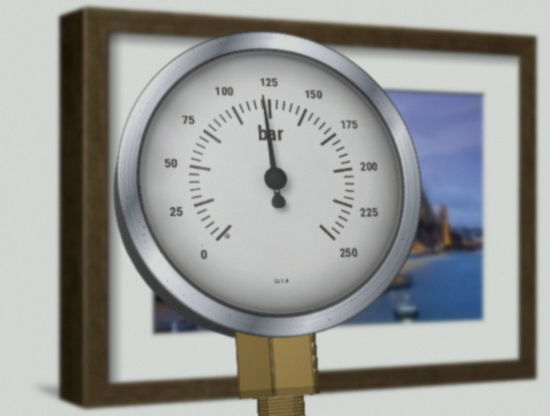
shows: 120 bar
